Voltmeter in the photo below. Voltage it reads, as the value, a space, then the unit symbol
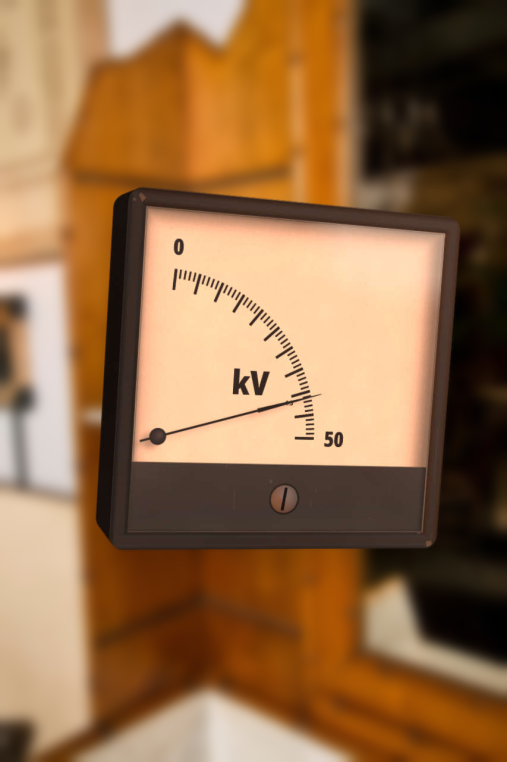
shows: 41 kV
